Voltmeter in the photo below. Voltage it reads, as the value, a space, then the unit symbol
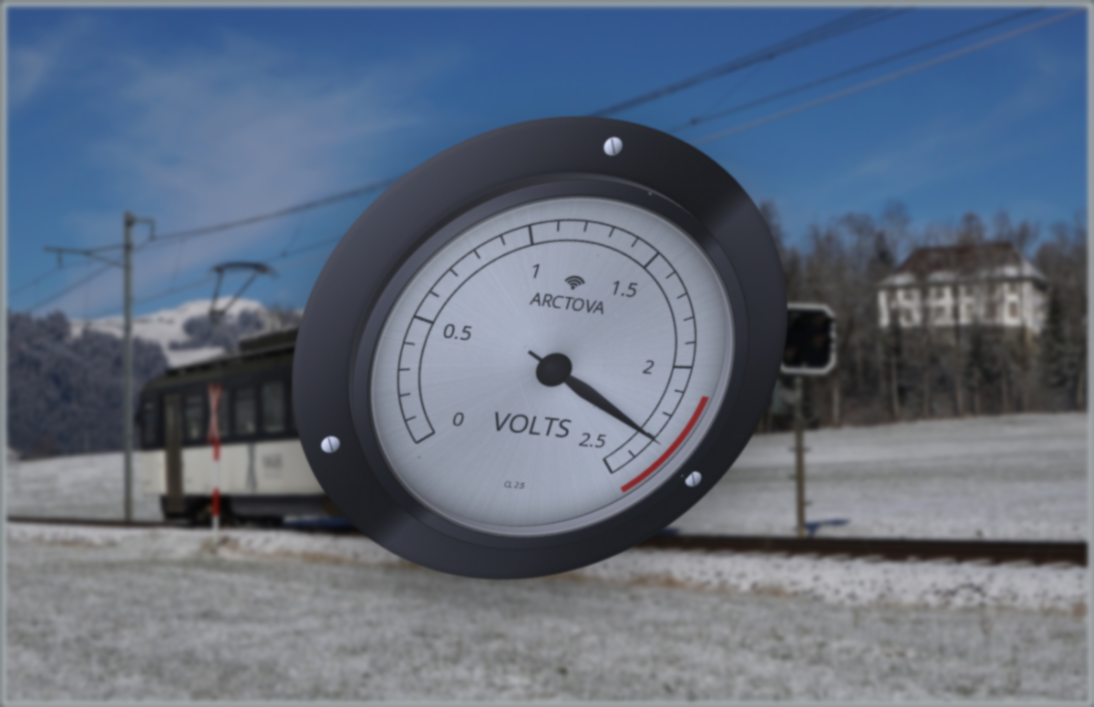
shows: 2.3 V
